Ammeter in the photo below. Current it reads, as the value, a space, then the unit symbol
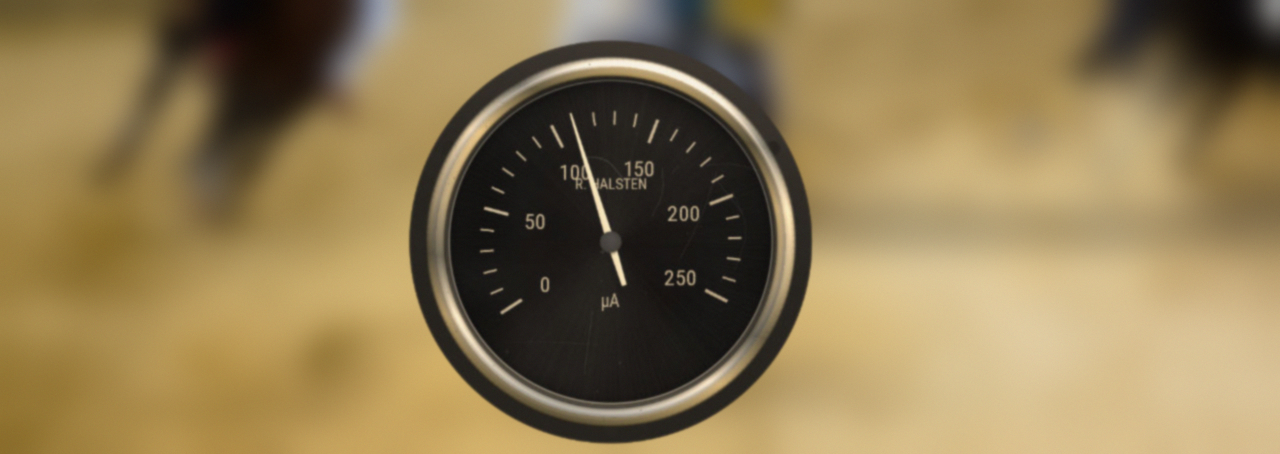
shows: 110 µA
